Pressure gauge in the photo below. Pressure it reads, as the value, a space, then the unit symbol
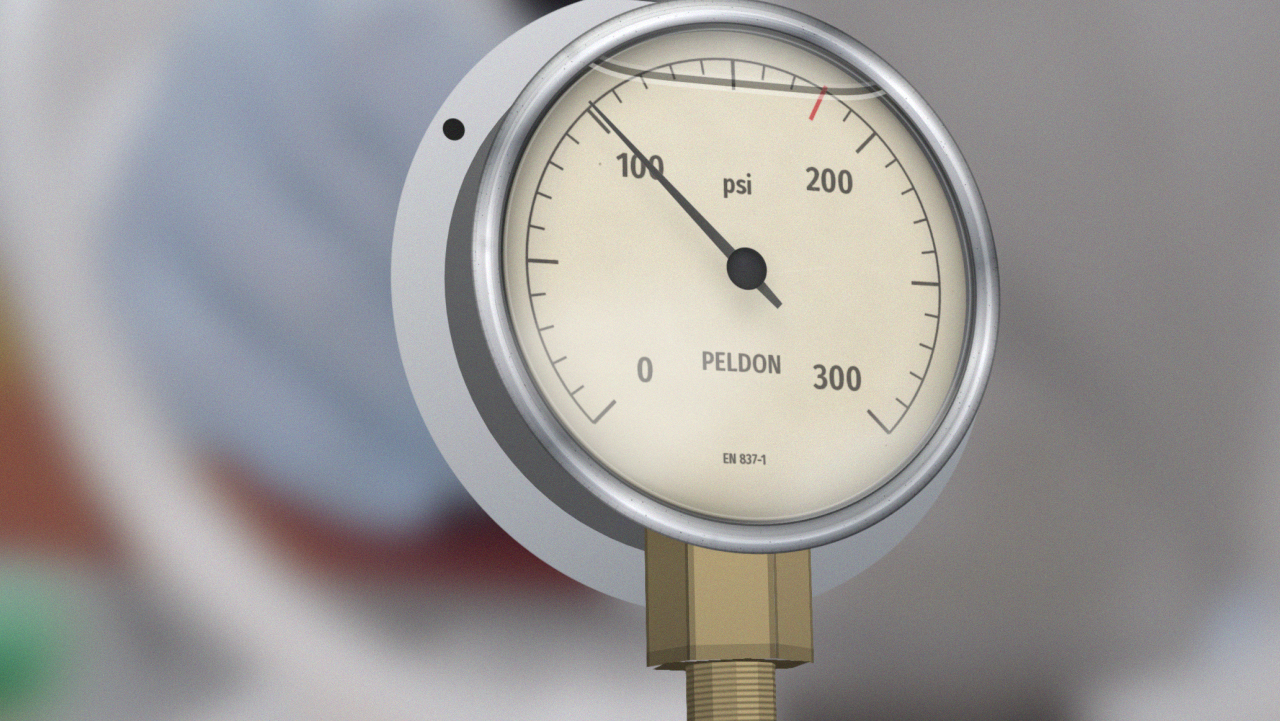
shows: 100 psi
